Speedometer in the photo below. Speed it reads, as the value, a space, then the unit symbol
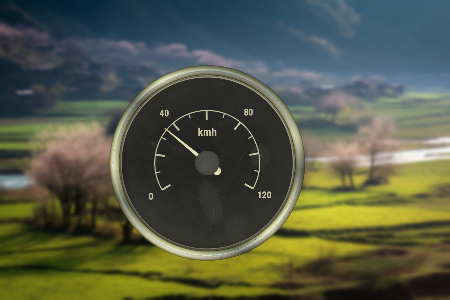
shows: 35 km/h
